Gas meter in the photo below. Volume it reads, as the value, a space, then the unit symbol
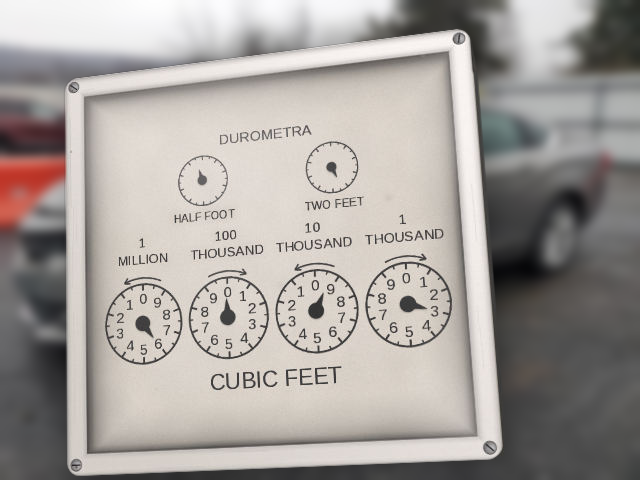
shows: 599300 ft³
